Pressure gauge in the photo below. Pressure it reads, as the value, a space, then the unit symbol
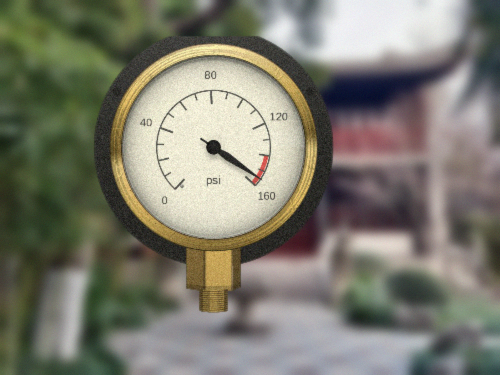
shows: 155 psi
